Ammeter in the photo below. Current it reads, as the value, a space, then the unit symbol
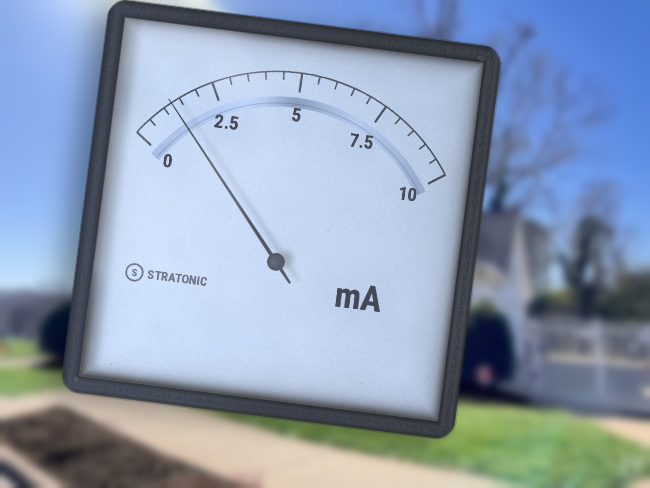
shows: 1.25 mA
